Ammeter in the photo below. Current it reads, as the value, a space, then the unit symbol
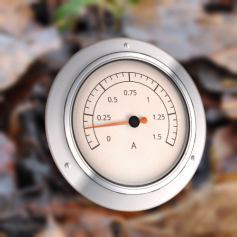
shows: 0.15 A
